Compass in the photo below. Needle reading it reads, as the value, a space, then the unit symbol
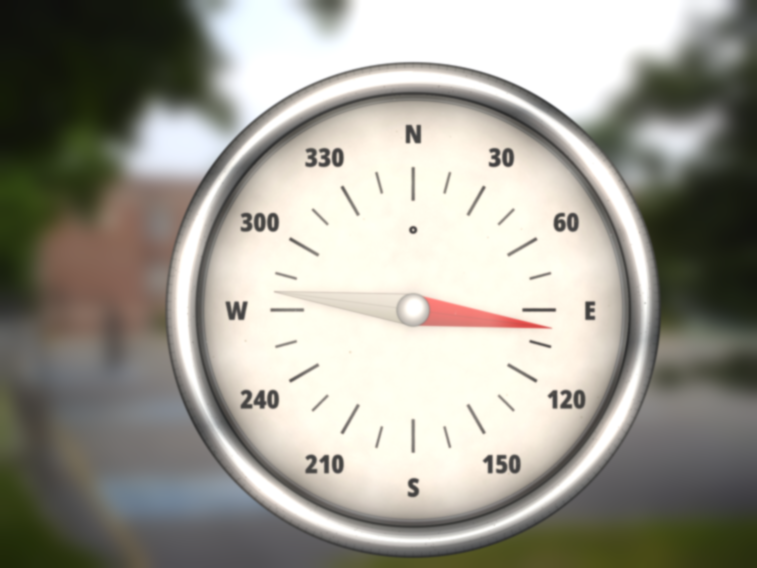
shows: 97.5 °
